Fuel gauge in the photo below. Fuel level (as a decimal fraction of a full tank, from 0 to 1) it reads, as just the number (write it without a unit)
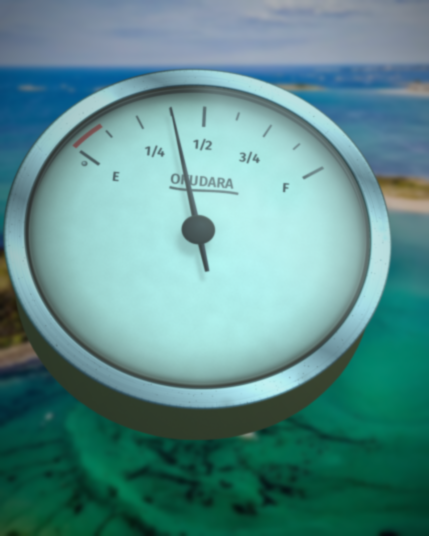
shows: 0.375
